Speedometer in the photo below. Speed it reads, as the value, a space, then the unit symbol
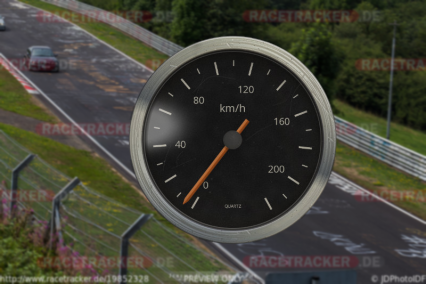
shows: 5 km/h
